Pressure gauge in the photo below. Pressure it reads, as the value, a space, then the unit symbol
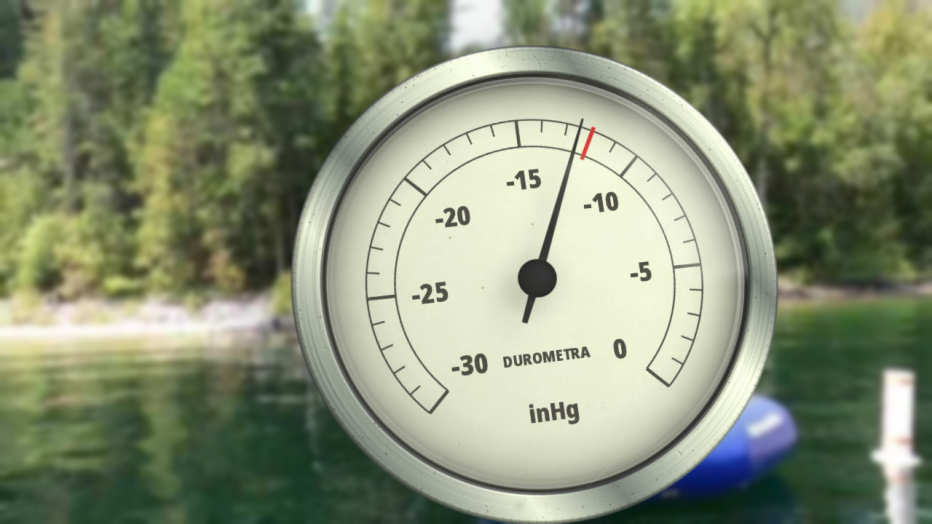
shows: -12.5 inHg
